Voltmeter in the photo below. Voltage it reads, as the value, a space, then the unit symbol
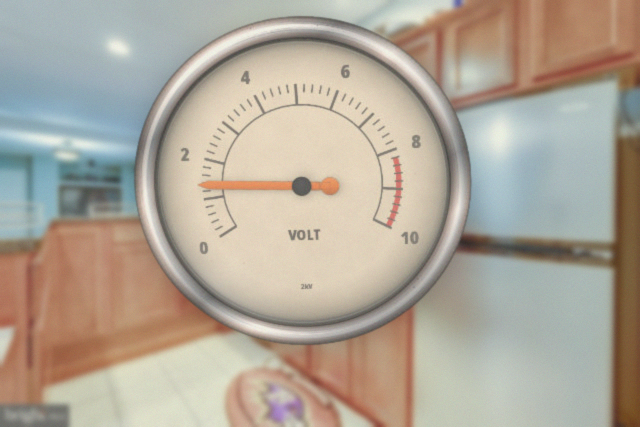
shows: 1.4 V
